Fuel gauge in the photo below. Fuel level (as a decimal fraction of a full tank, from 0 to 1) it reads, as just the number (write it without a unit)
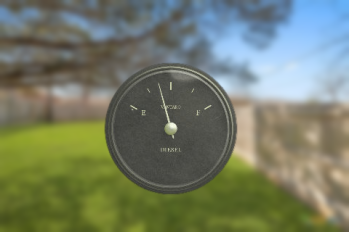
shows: 0.375
